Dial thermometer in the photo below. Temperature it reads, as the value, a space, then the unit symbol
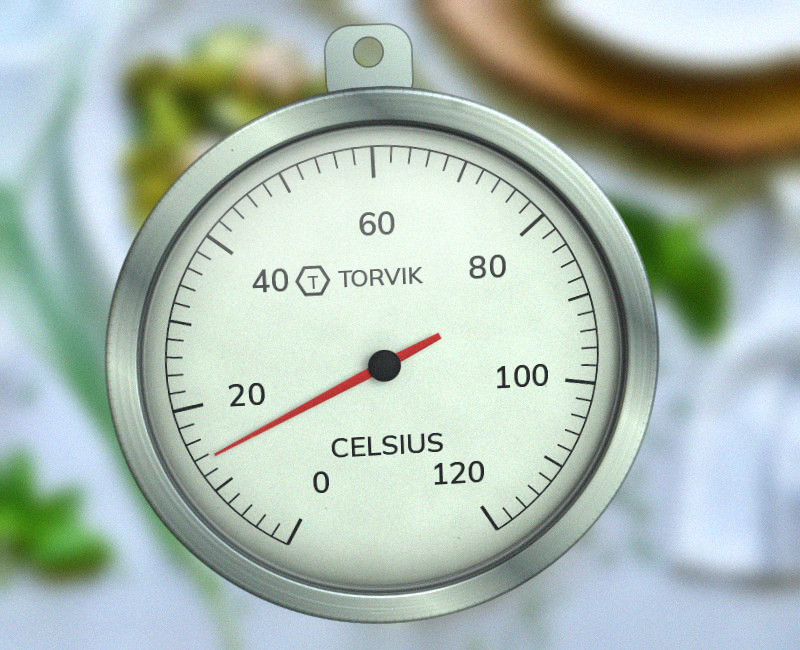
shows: 14 °C
